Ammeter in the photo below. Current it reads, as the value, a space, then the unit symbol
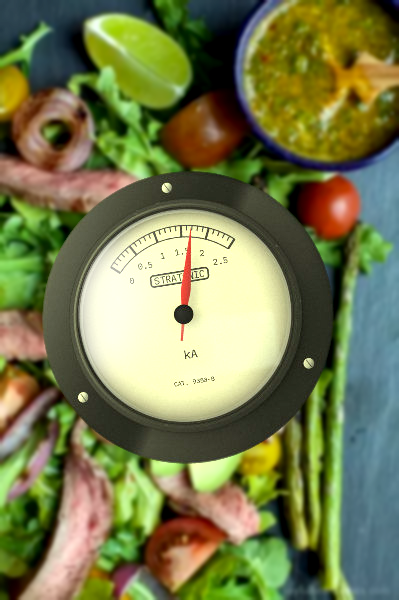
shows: 1.7 kA
